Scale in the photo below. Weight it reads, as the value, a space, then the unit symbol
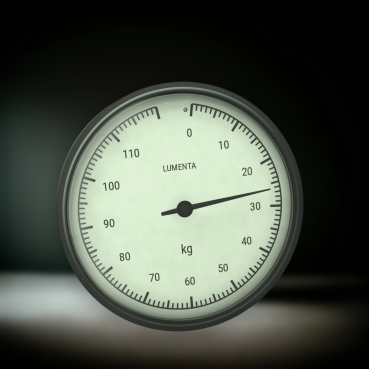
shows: 26 kg
